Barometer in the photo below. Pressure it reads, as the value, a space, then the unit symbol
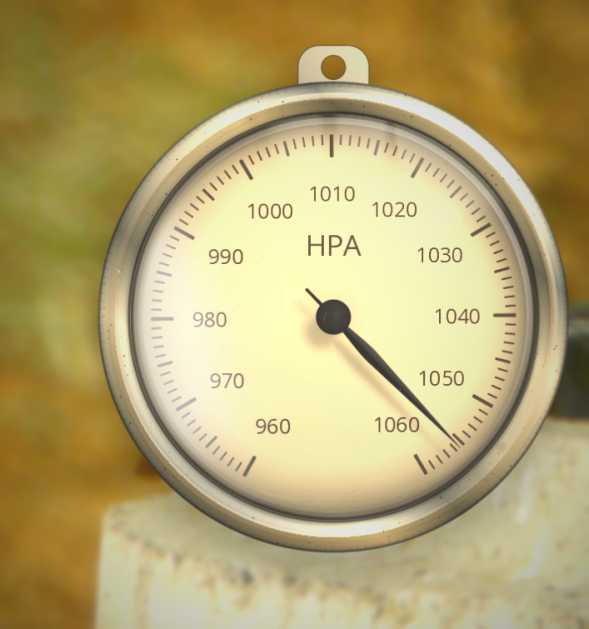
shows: 1055.5 hPa
